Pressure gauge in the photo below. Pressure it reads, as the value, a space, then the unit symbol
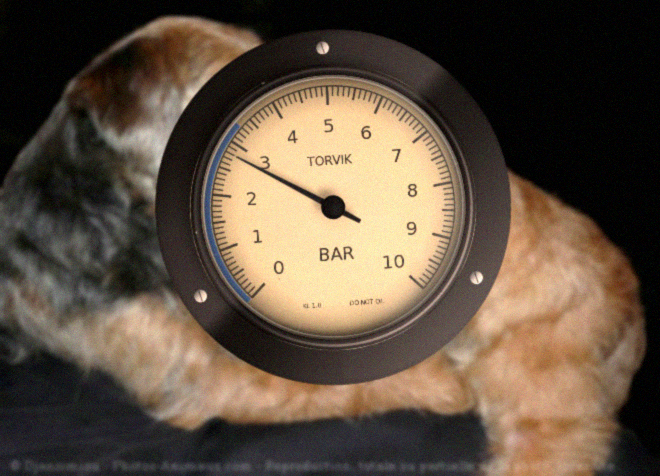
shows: 2.8 bar
